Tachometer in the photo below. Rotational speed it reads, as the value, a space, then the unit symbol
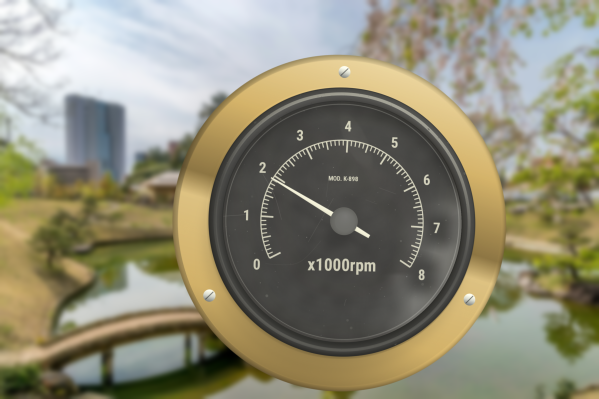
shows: 1900 rpm
